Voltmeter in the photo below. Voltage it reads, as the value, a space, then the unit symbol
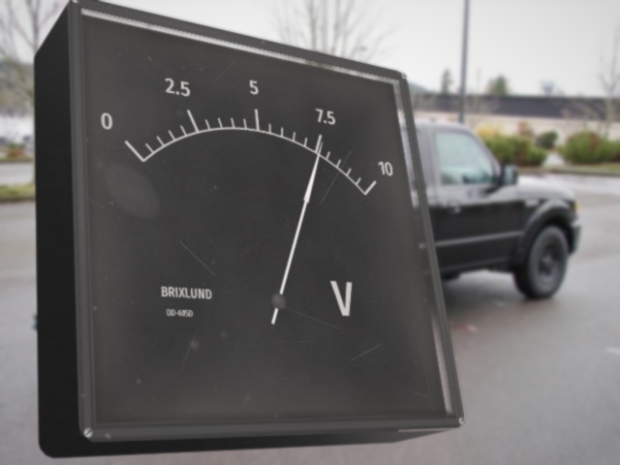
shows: 7.5 V
